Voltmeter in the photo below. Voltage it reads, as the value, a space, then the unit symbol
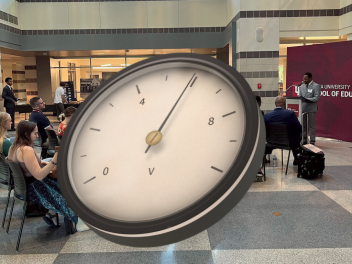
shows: 6 V
